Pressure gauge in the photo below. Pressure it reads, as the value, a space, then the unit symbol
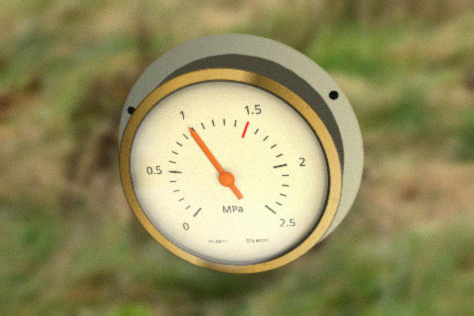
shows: 1 MPa
